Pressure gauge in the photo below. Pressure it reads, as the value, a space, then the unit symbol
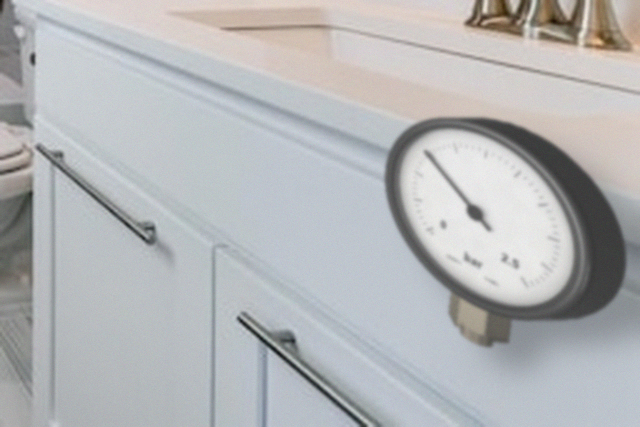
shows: 0.75 bar
